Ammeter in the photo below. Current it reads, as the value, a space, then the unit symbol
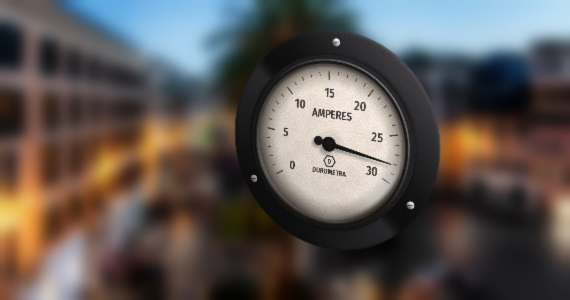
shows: 28 A
